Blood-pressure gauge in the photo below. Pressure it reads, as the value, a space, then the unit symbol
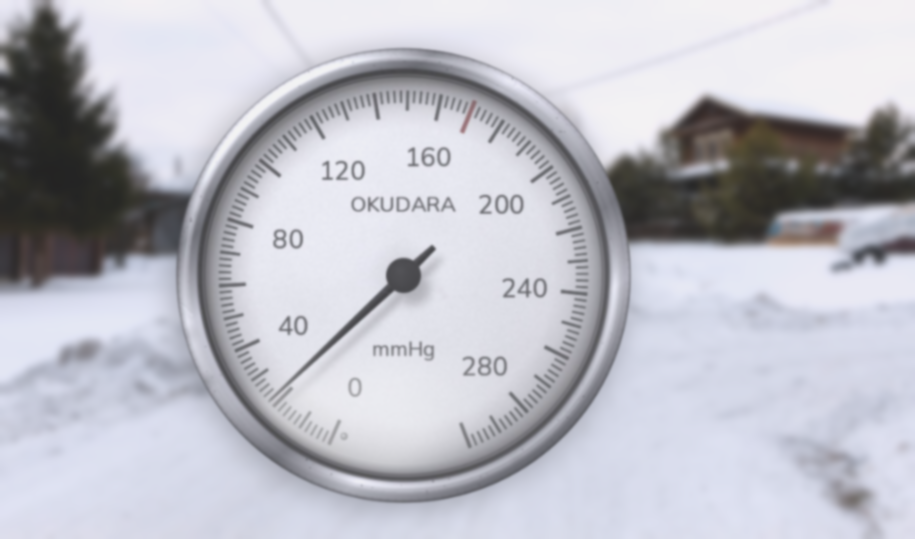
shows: 22 mmHg
